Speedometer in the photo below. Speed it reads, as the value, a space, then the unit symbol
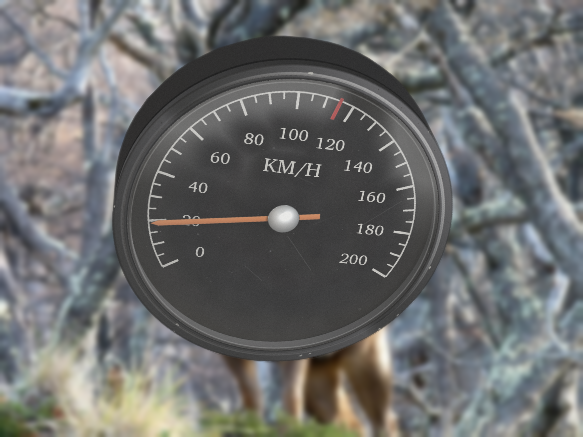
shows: 20 km/h
